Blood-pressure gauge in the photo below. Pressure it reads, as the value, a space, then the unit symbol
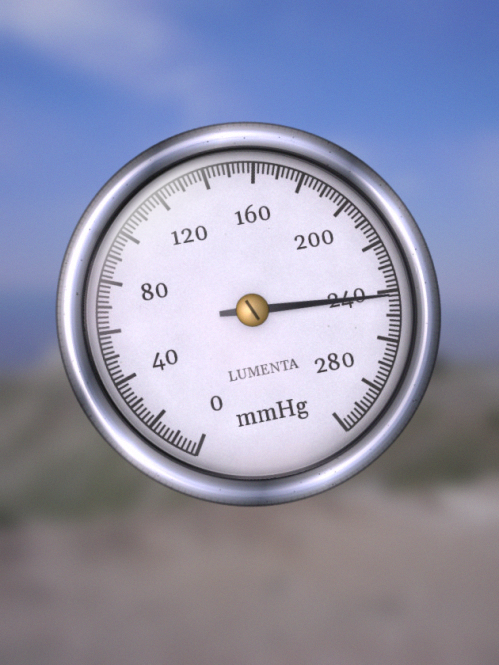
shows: 242 mmHg
